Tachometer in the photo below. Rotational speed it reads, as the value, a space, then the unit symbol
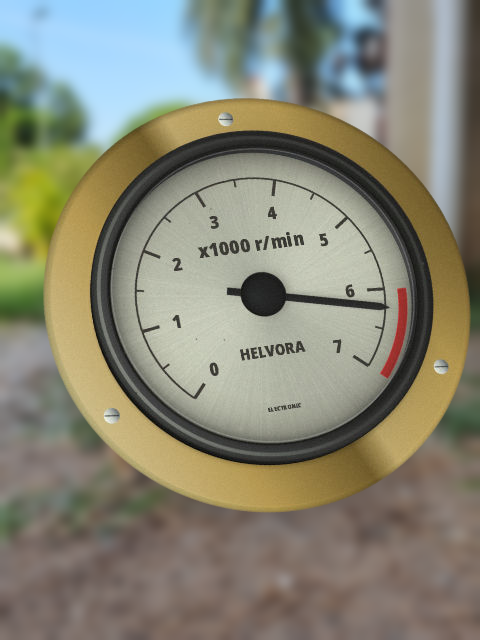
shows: 6250 rpm
